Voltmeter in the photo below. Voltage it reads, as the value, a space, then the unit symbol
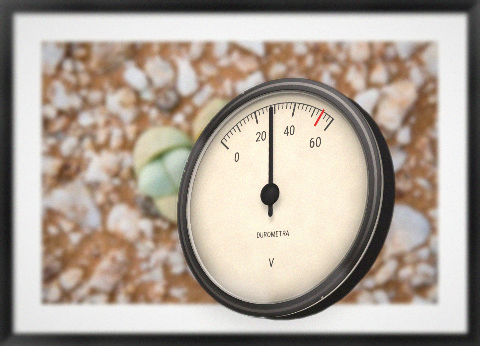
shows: 30 V
